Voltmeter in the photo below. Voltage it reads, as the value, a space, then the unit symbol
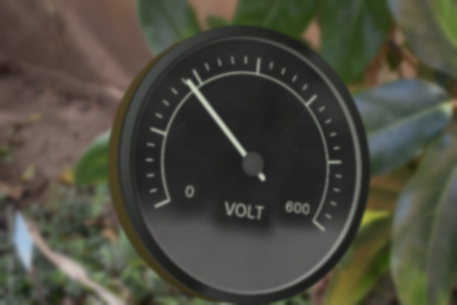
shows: 180 V
